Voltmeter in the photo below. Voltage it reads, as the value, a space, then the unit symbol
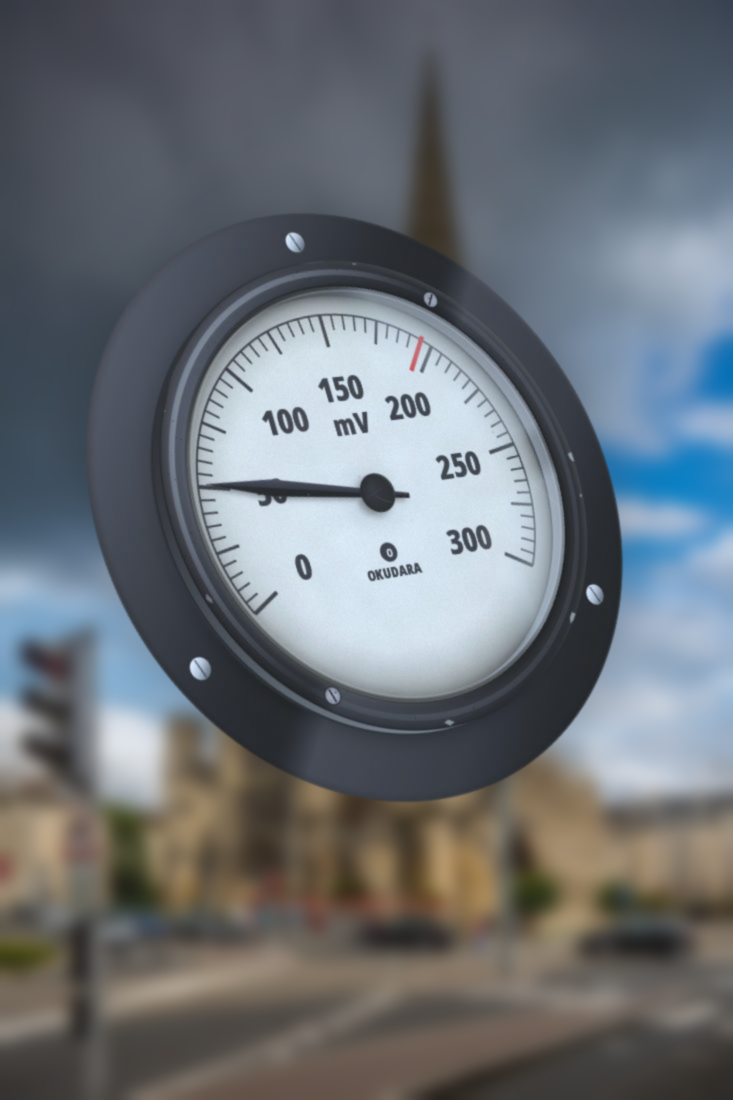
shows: 50 mV
